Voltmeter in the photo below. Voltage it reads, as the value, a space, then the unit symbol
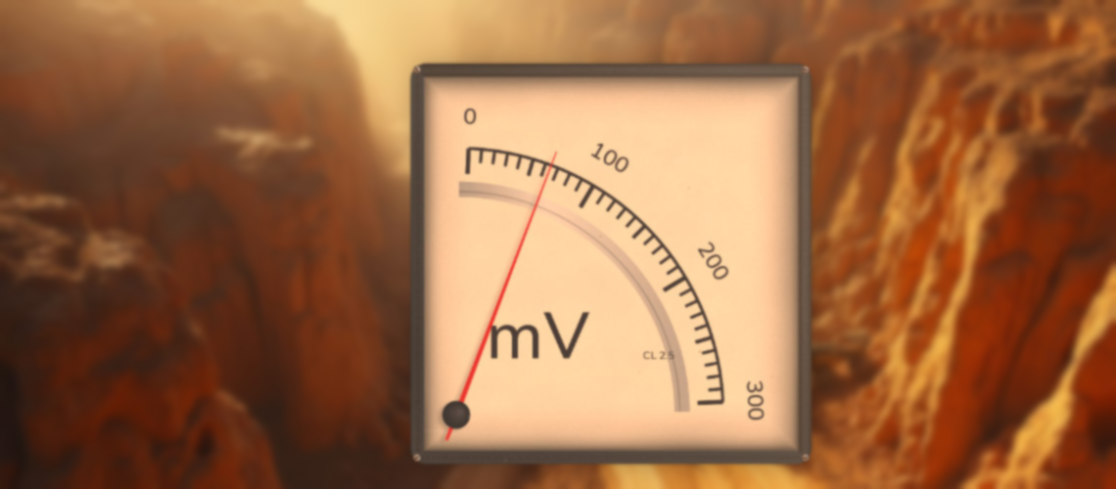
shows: 65 mV
